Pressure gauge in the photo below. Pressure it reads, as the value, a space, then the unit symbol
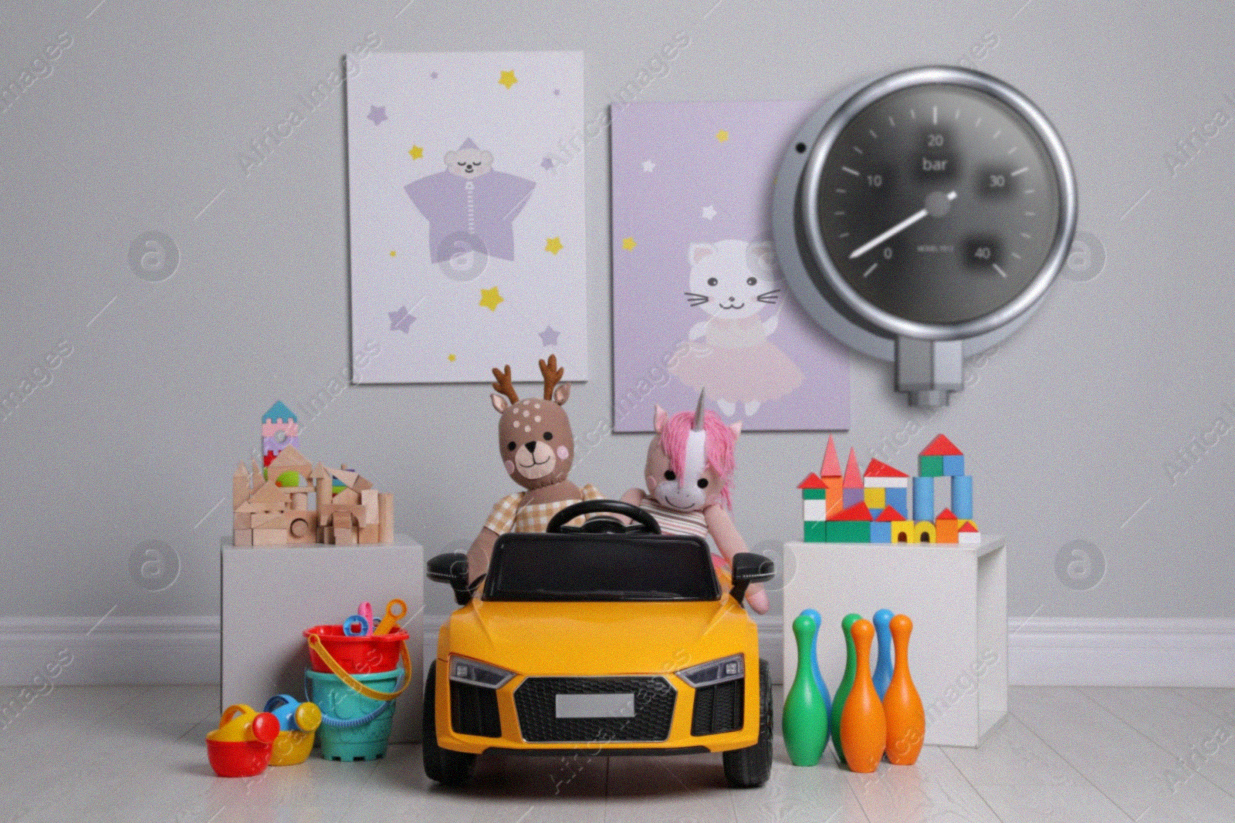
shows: 2 bar
